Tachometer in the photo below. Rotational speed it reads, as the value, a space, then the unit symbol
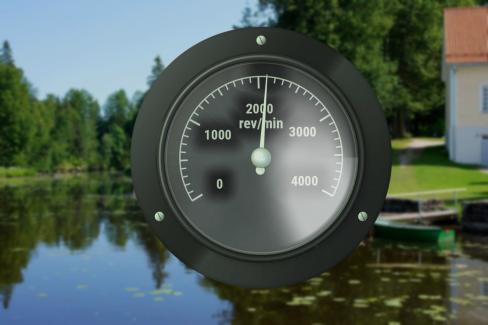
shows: 2100 rpm
